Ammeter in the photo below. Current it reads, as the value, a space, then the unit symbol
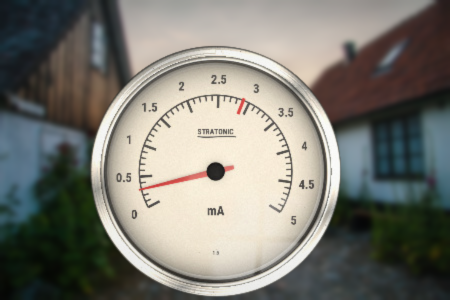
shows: 0.3 mA
